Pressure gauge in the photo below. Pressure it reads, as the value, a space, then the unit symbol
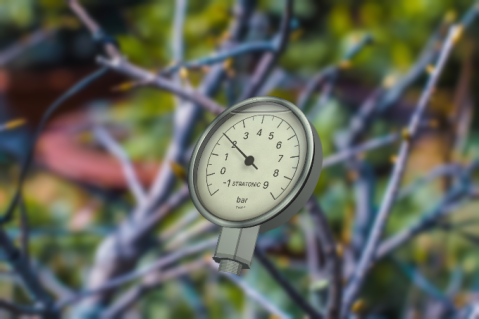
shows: 2 bar
